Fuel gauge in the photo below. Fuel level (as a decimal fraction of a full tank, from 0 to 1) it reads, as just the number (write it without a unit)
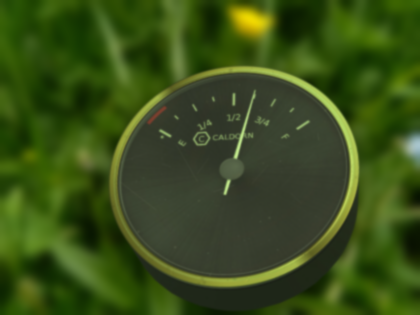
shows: 0.625
